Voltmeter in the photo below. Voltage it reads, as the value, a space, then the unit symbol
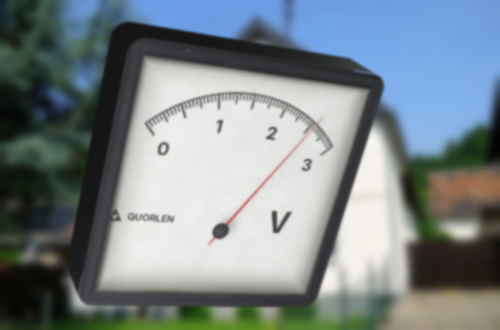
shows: 2.5 V
